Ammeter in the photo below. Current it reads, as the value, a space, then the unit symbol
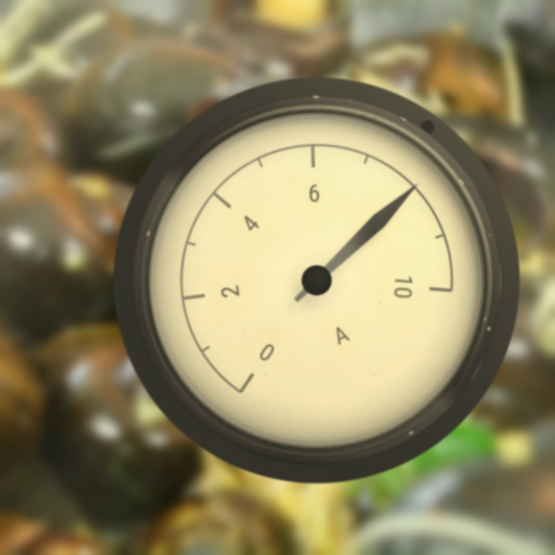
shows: 8 A
